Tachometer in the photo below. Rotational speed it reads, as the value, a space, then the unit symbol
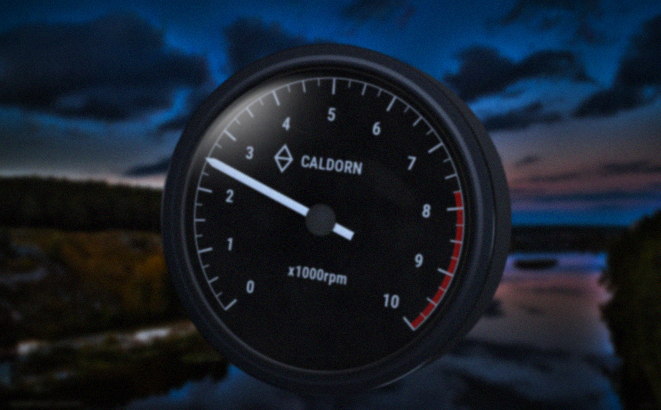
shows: 2500 rpm
